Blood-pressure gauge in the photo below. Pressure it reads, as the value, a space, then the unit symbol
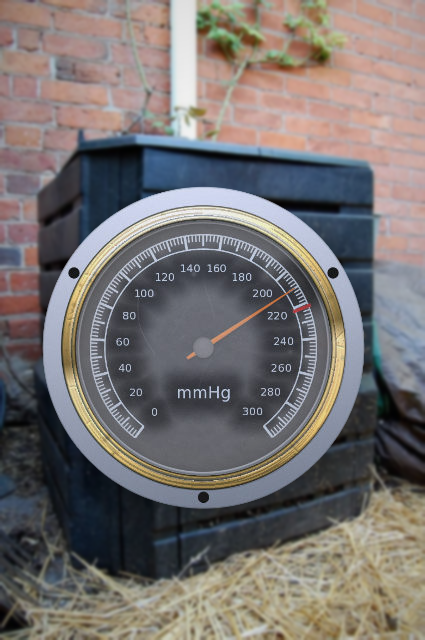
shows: 210 mmHg
